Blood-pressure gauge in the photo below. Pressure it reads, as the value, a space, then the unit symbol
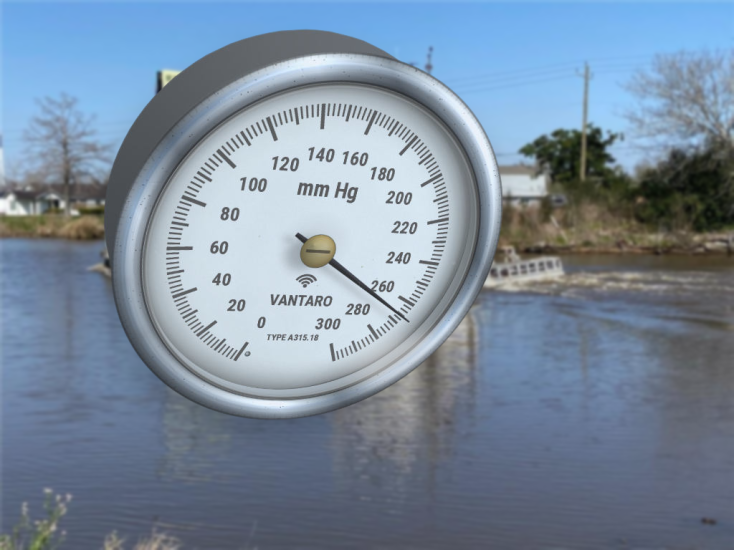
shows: 266 mmHg
